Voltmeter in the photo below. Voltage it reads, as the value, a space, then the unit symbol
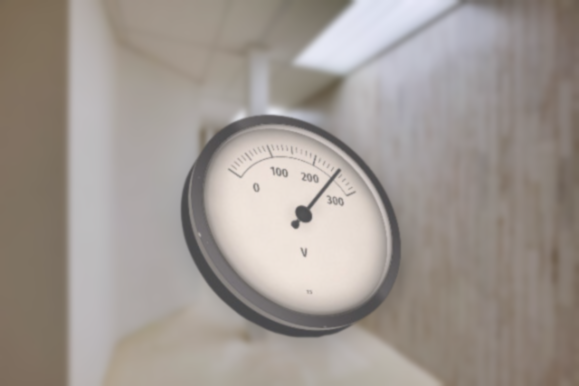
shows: 250 V
